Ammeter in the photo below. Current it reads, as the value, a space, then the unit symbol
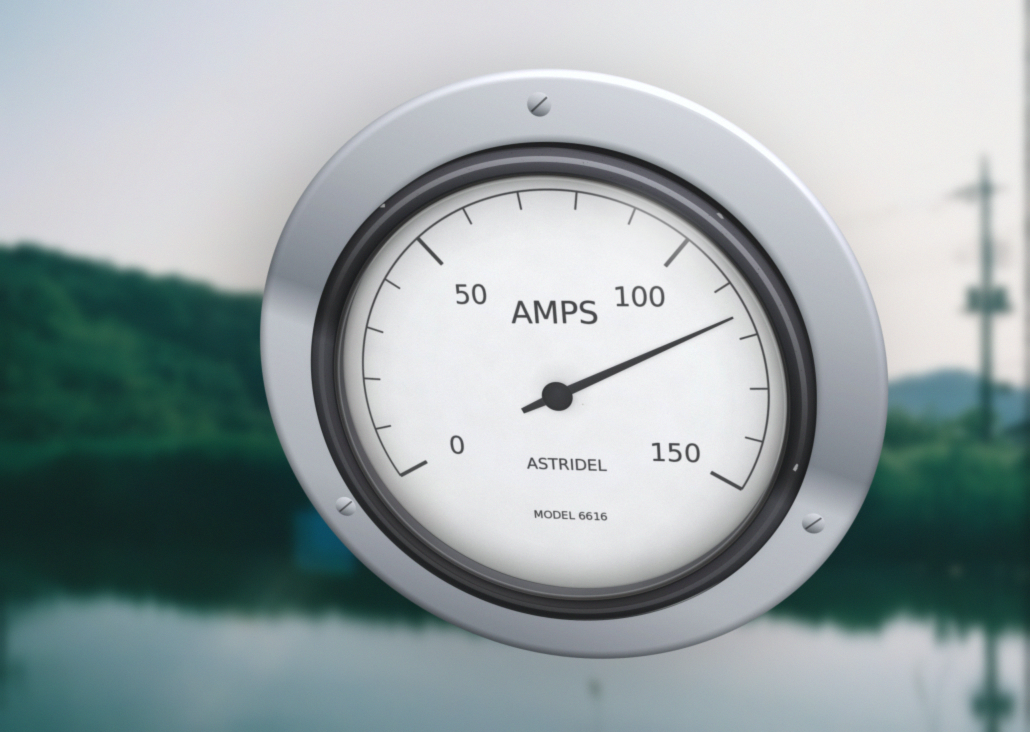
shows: 115 A
